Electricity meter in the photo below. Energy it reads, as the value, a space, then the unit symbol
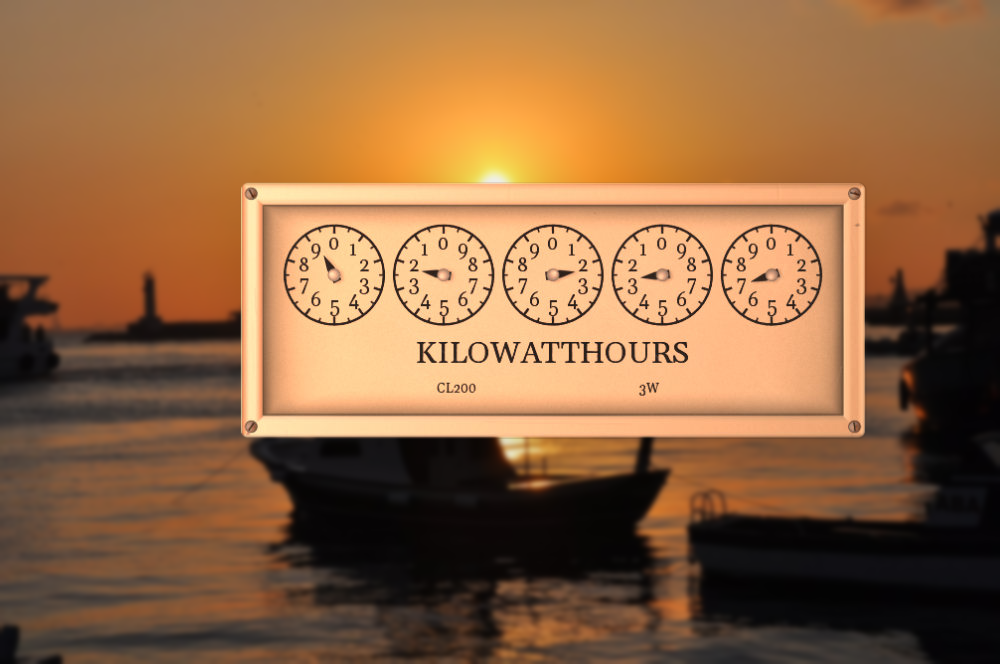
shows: 92227 kWh
